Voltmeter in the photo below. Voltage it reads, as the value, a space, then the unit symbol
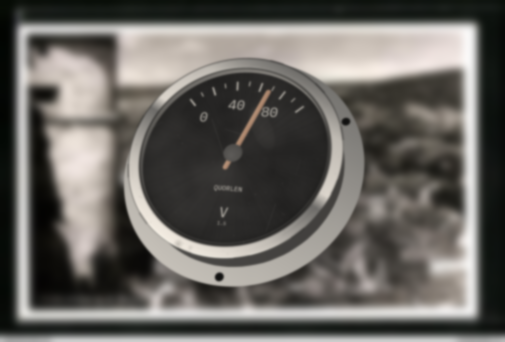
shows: 70 V
